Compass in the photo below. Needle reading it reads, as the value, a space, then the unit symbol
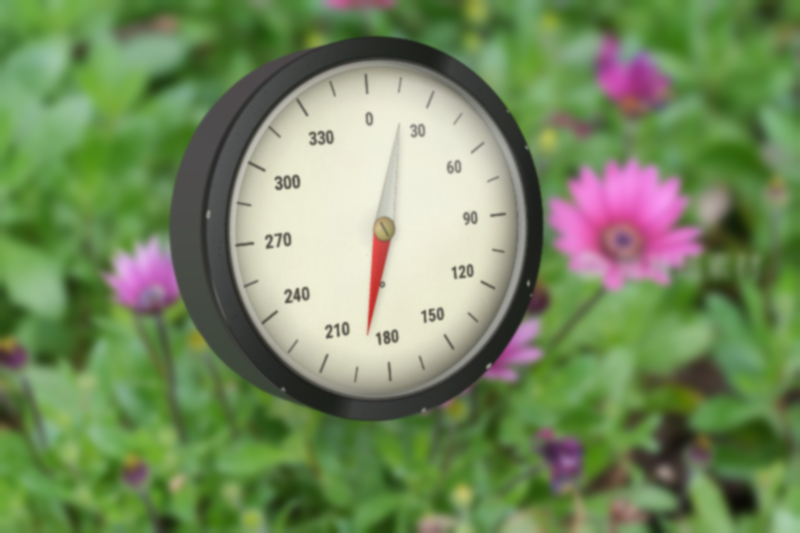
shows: 195 °
